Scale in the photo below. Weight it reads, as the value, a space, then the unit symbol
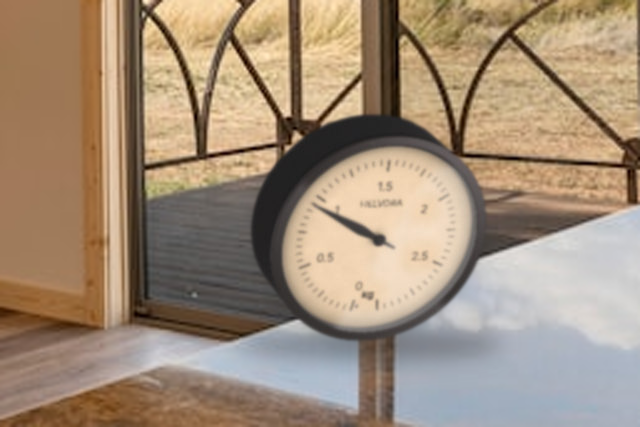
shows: 0.95 kg
